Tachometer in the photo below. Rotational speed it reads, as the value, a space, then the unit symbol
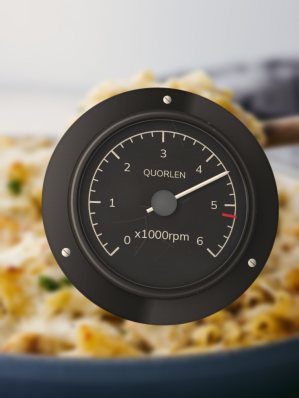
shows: 4400 rpm
